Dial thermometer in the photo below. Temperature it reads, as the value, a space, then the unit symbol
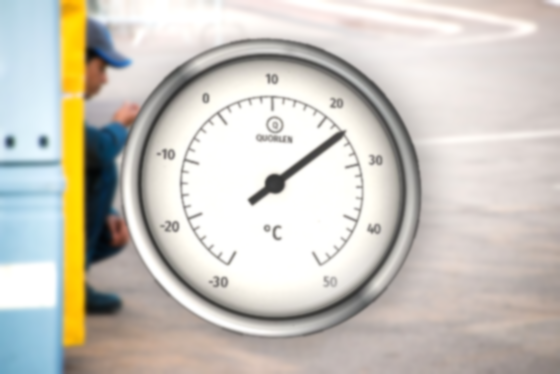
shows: 24 °C
